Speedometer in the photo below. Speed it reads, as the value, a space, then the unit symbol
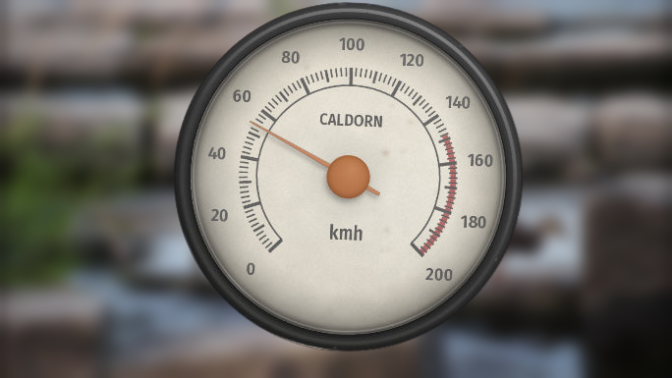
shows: 54 km/h
